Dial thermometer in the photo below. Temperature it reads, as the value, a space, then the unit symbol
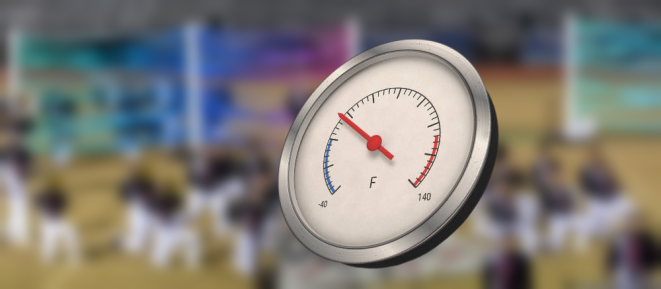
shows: 16 °F
